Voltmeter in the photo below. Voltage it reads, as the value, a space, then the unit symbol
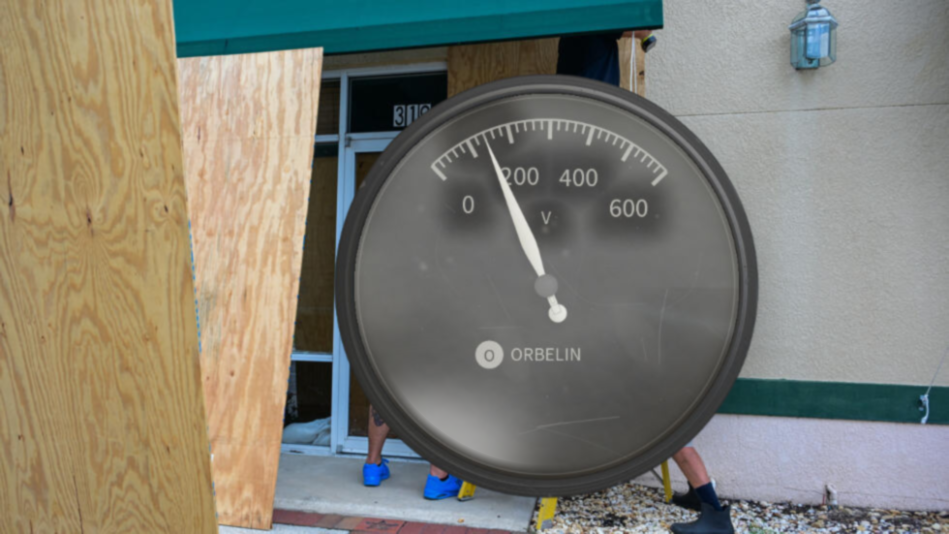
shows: 140 V
